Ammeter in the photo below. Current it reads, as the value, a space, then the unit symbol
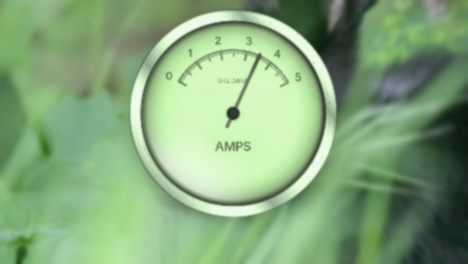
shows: 3.5 A
